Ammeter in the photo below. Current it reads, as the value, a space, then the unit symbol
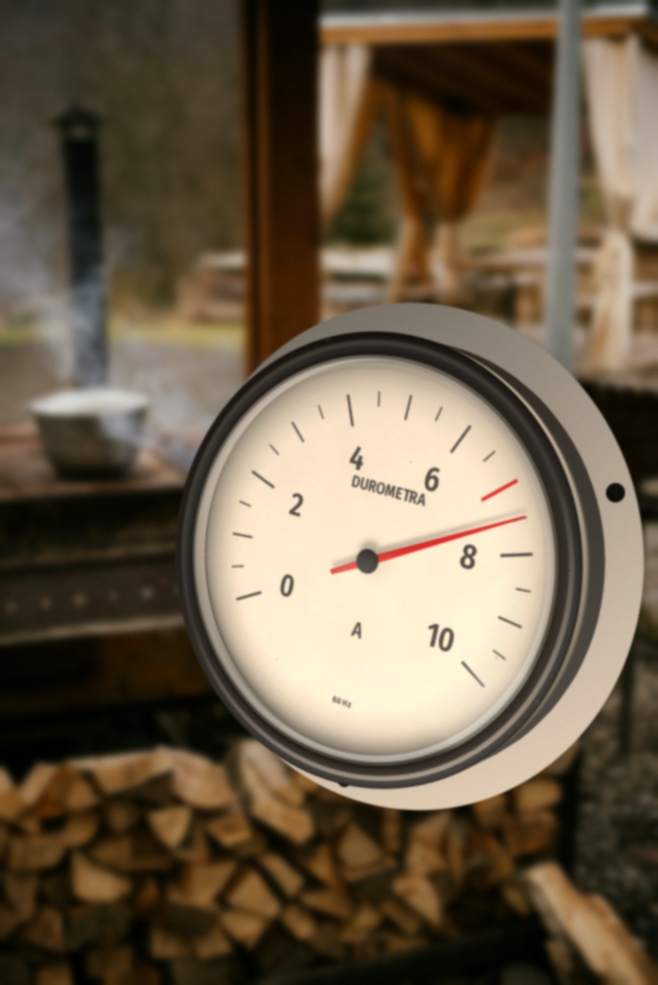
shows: 7.5 A
